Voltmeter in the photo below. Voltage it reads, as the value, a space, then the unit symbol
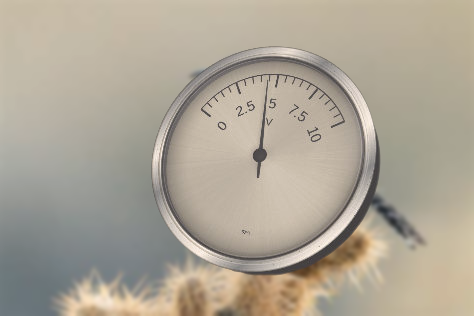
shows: 4.5 V
